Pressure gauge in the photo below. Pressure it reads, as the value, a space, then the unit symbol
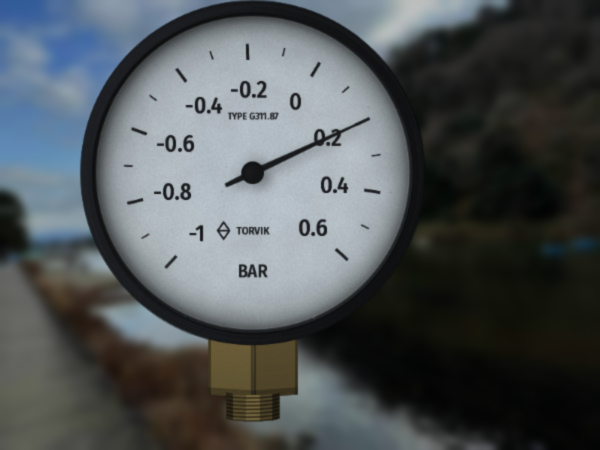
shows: 0.2 bar
